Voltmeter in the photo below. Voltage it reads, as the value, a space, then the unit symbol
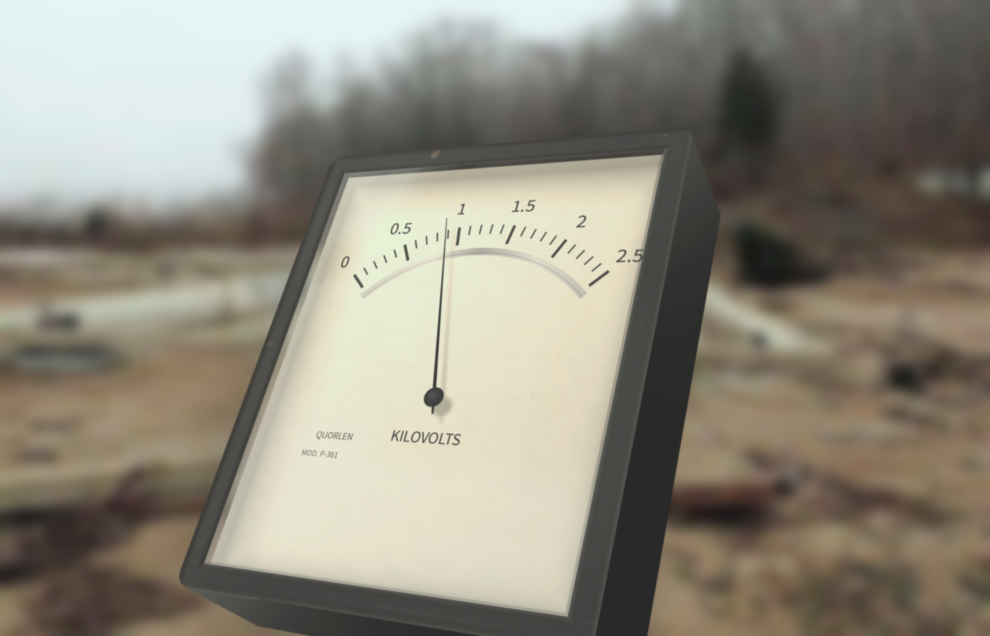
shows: 0.9 kV
